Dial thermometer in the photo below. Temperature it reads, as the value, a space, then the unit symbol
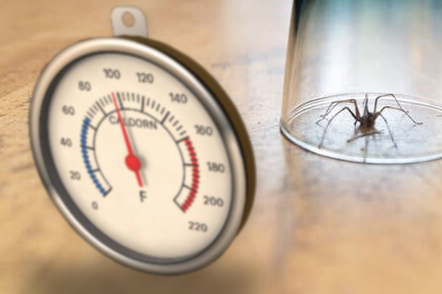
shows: 100 °F
